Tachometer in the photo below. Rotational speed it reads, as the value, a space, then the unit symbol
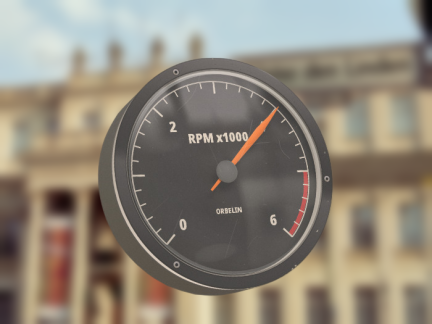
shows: 4000 rpm
